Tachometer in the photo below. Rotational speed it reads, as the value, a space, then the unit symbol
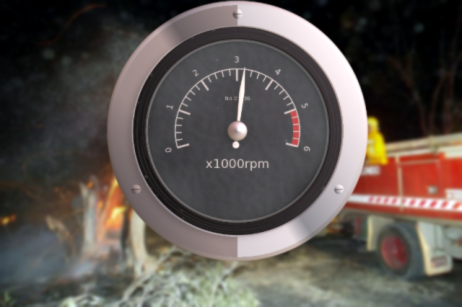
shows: 3200 rpm
